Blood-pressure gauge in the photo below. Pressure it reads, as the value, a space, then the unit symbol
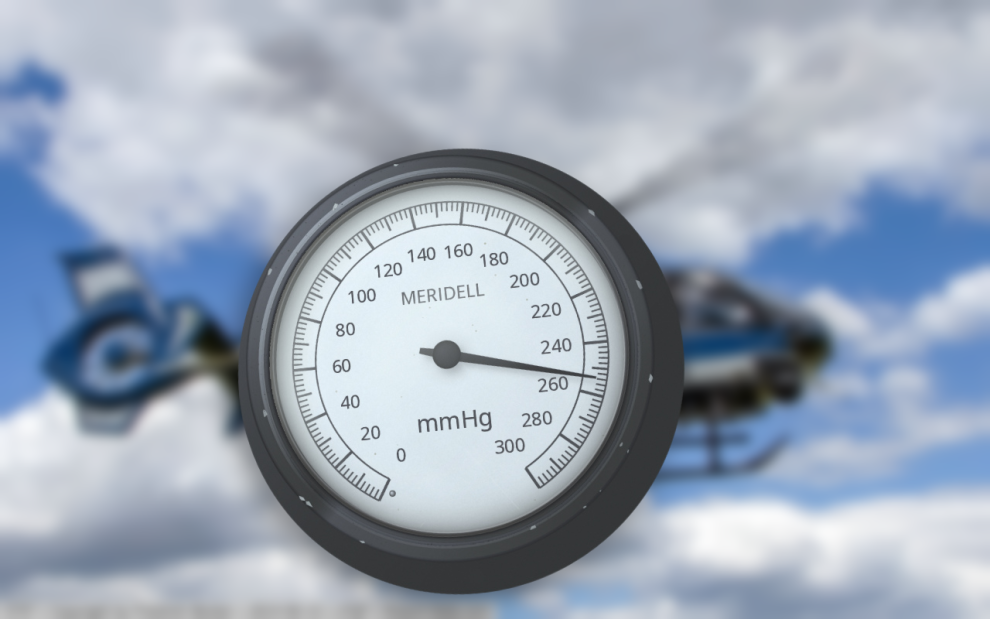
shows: 254 mmHg
